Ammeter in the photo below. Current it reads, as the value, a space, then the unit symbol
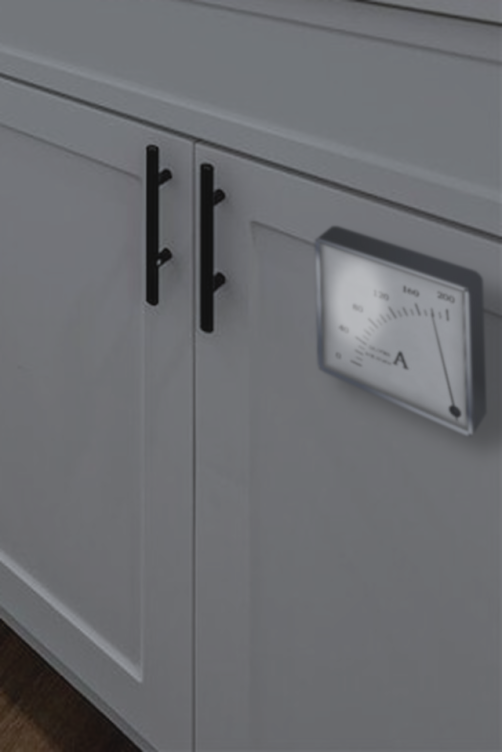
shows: 180 A
